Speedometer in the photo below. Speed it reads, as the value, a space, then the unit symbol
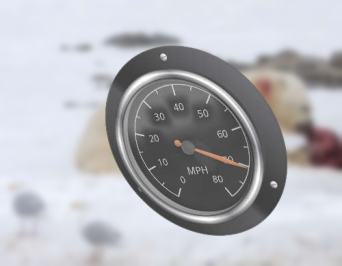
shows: 70 mph
